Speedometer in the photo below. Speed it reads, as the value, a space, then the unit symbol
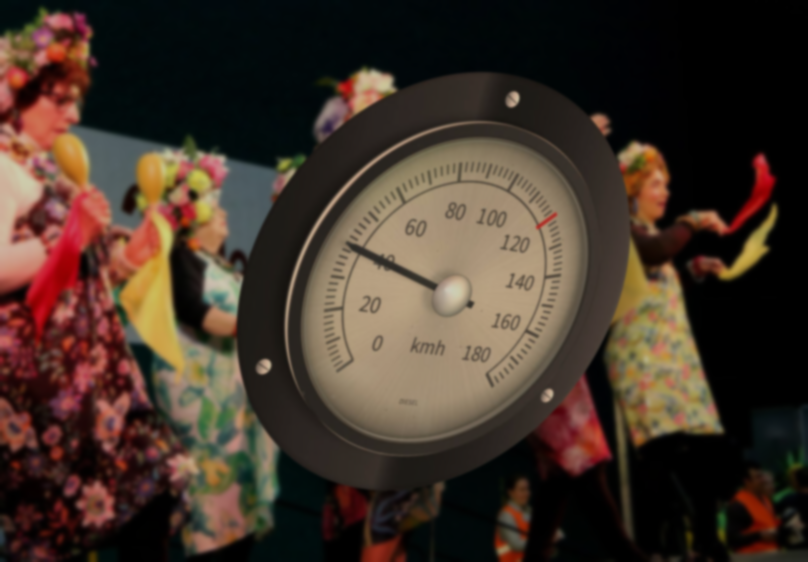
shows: 40 km/h
